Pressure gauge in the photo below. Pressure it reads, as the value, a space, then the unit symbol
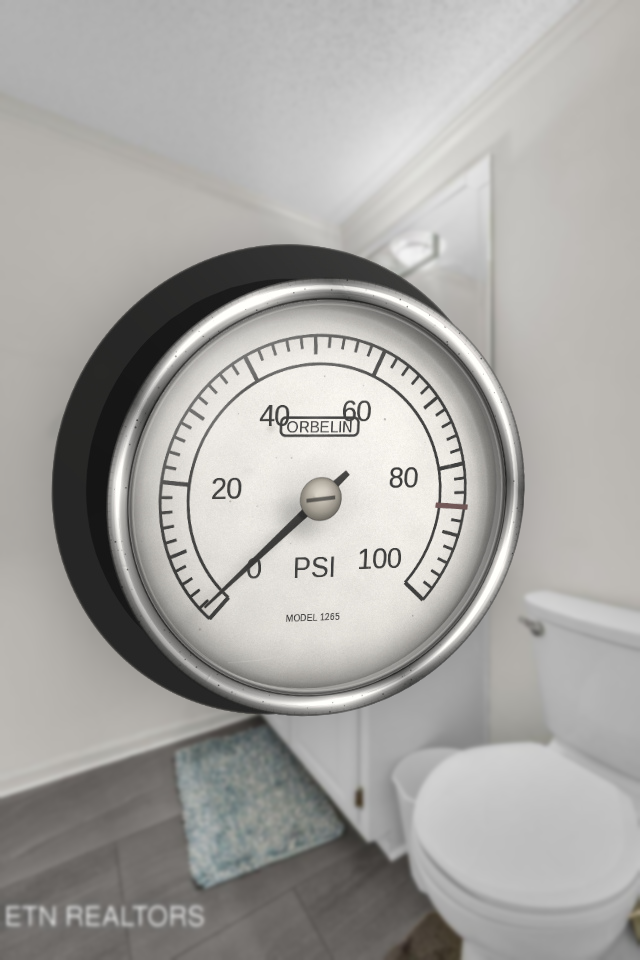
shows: 2 psi
